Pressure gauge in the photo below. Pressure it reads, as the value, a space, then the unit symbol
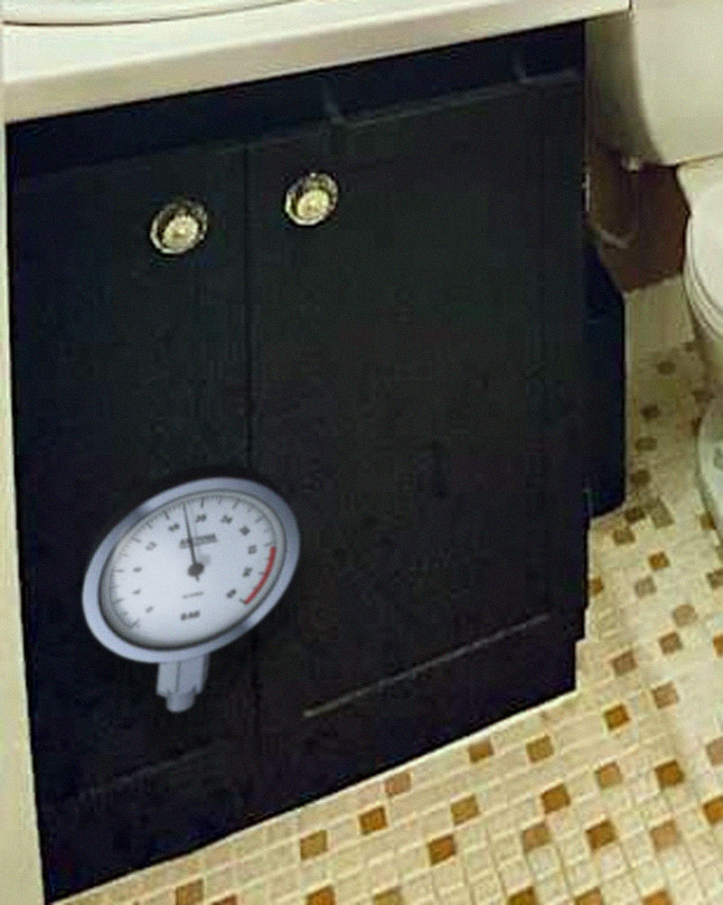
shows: 18 bar
